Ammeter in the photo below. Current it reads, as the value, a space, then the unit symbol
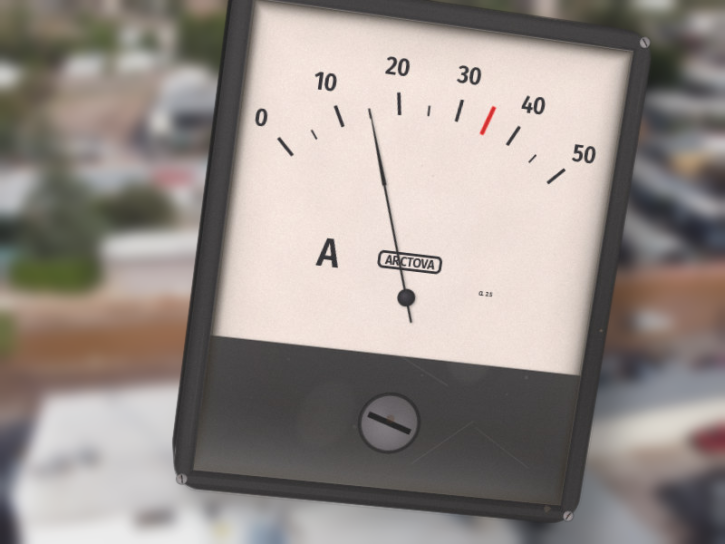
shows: 15 A
